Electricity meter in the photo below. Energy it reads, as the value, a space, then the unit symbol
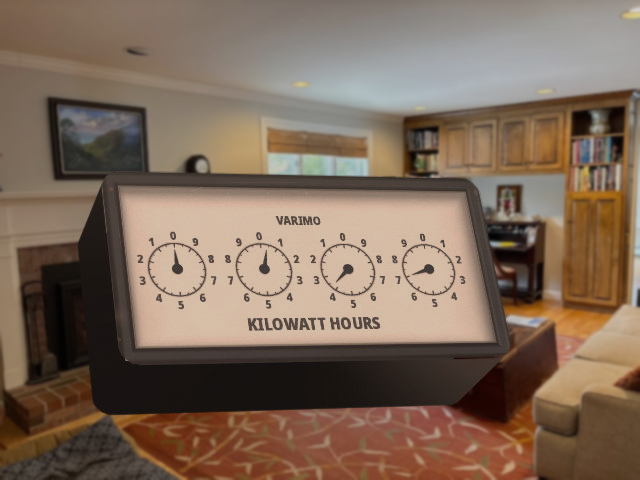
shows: 37 kWh
